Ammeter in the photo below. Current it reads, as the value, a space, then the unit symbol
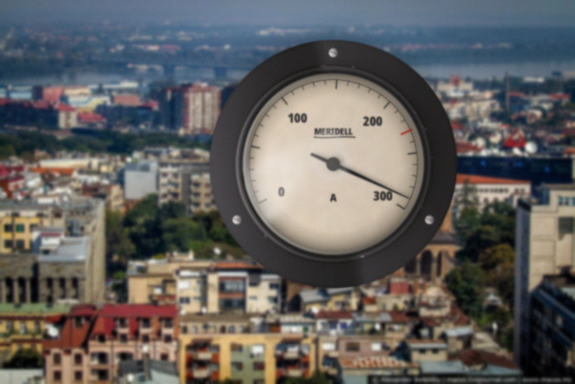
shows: 290 A
